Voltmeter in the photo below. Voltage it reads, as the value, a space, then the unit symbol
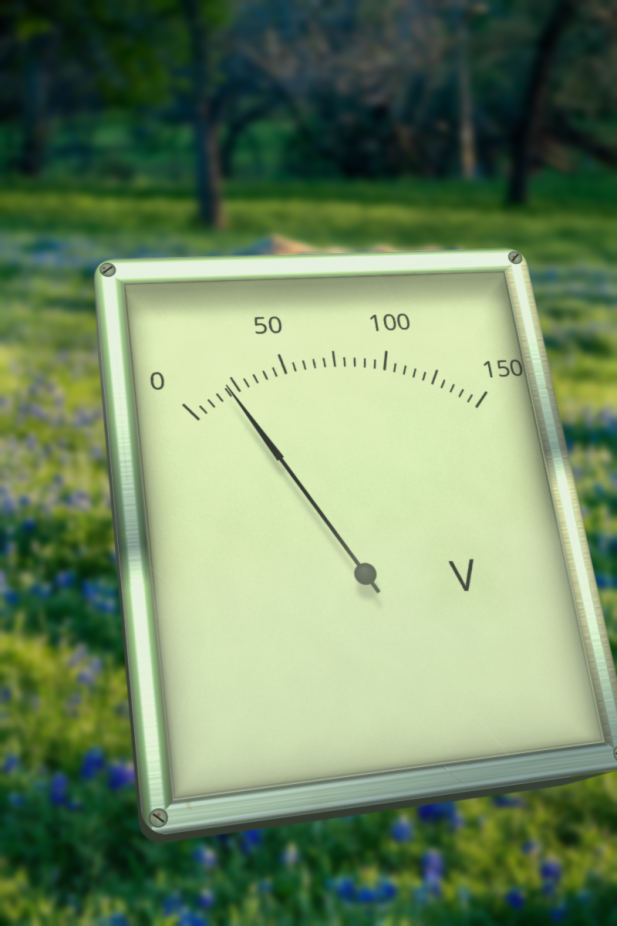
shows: 20 V
